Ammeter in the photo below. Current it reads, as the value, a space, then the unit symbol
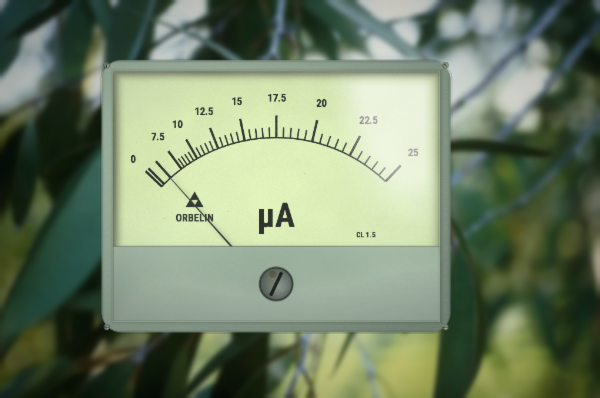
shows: 5 µA
